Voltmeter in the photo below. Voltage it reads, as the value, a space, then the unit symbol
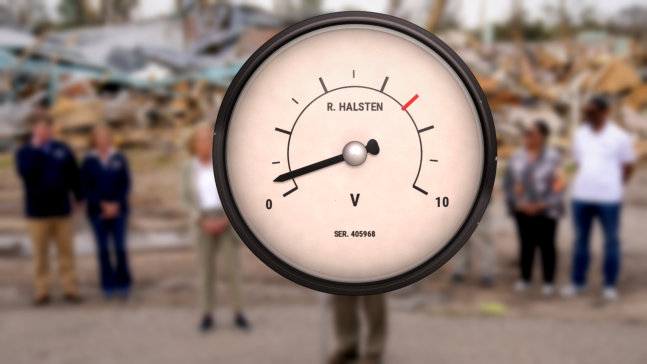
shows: 0.5 V
